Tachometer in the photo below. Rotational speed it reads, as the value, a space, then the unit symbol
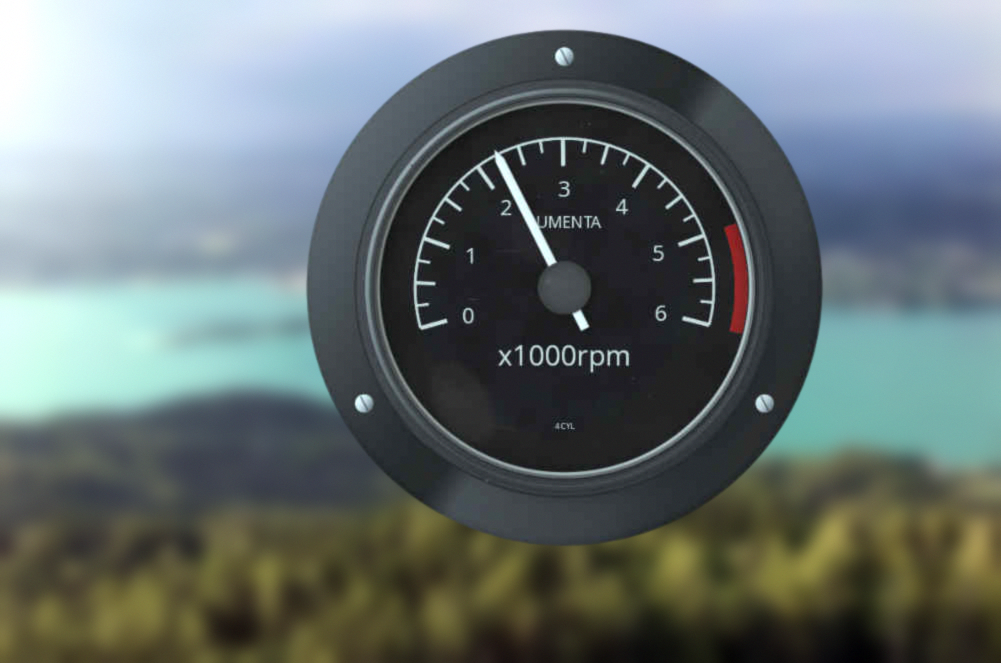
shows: 2250 rpm
